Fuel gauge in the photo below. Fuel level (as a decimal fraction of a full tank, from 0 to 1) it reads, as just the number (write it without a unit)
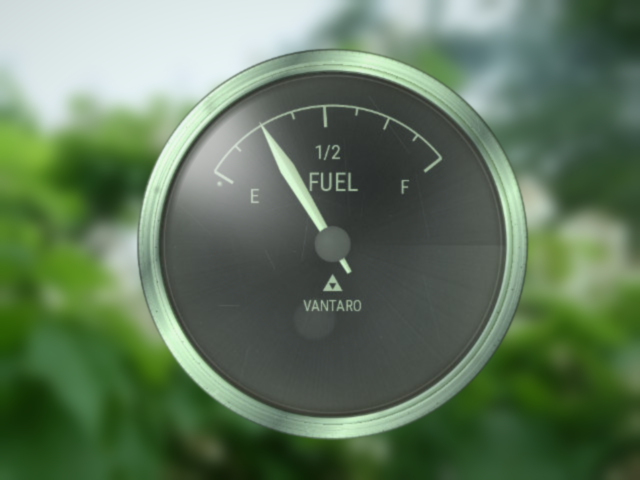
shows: 0.25
